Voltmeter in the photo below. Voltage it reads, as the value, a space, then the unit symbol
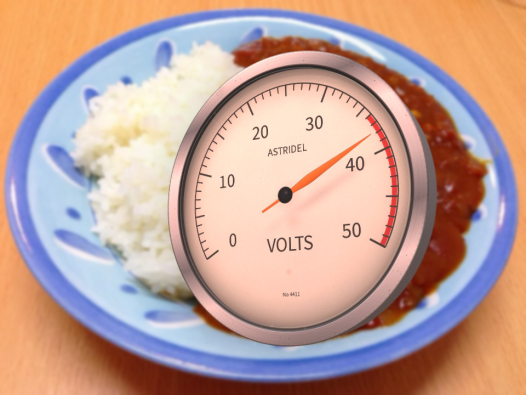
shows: 38 V
